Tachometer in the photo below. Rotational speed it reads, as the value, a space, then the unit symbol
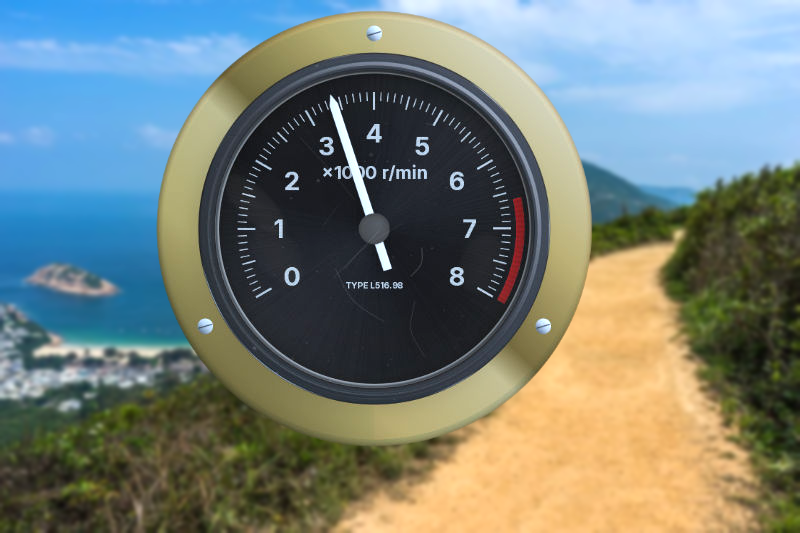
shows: 3400 rpm
